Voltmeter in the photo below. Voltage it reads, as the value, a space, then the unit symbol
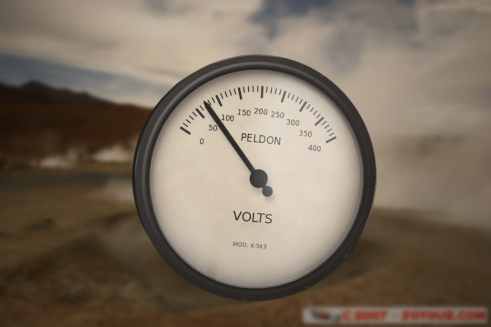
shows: 70 V
